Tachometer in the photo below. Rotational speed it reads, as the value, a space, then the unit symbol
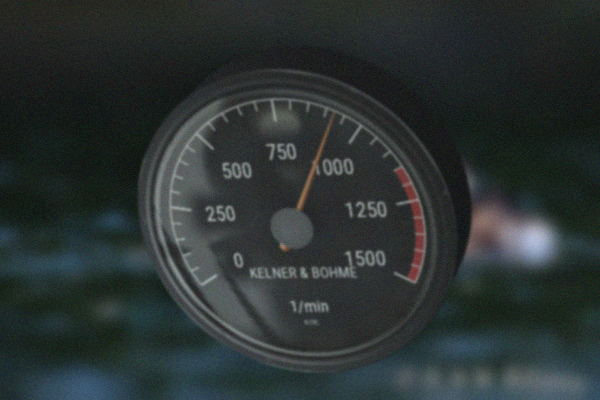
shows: 925 rpm
